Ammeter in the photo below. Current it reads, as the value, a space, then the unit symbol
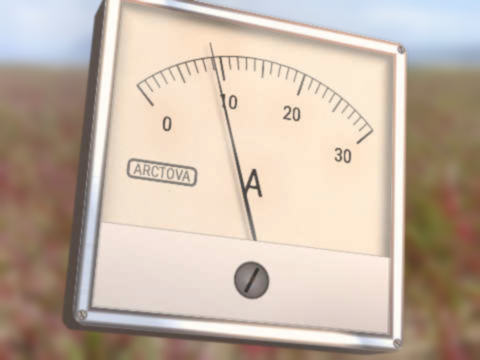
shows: 9 A
